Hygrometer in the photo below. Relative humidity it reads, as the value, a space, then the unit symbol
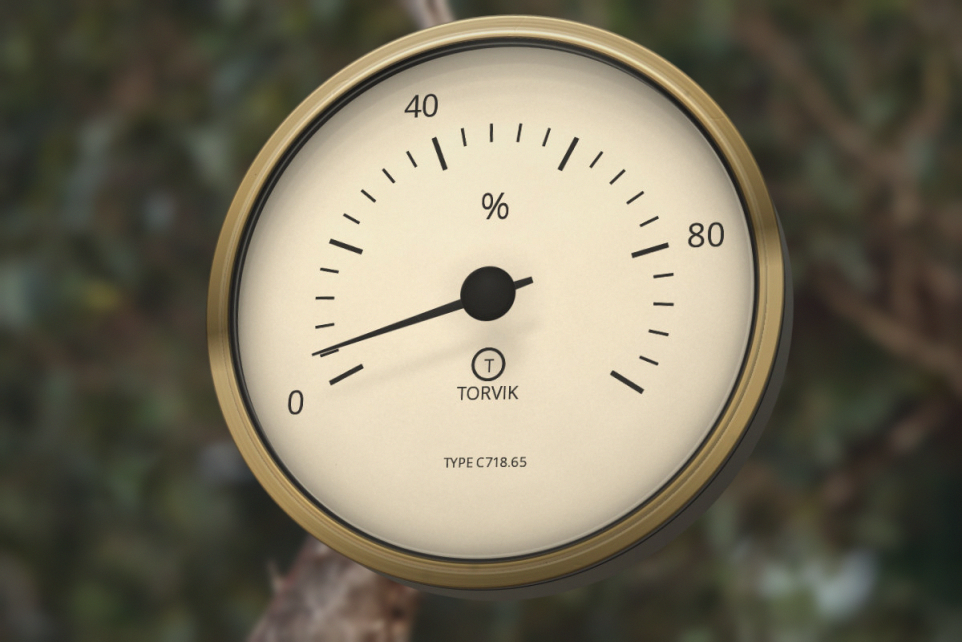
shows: 4 %
